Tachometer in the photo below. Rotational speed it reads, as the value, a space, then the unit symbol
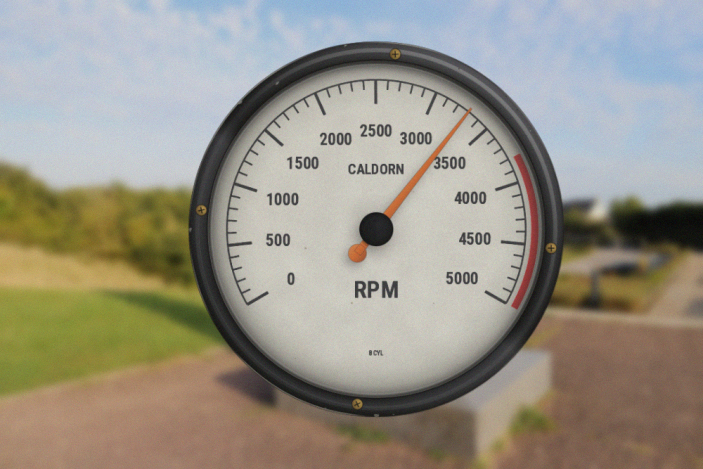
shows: 3300 rpm
